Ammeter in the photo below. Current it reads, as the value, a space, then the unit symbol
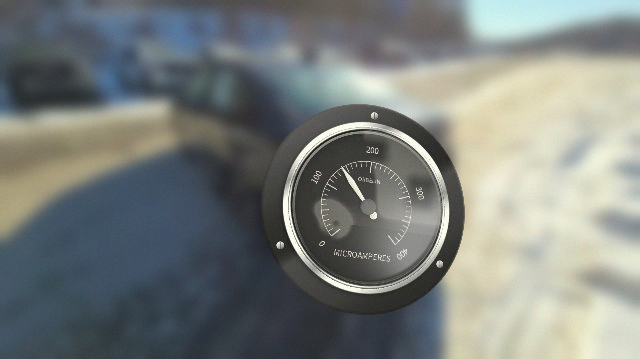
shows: 140 µA
